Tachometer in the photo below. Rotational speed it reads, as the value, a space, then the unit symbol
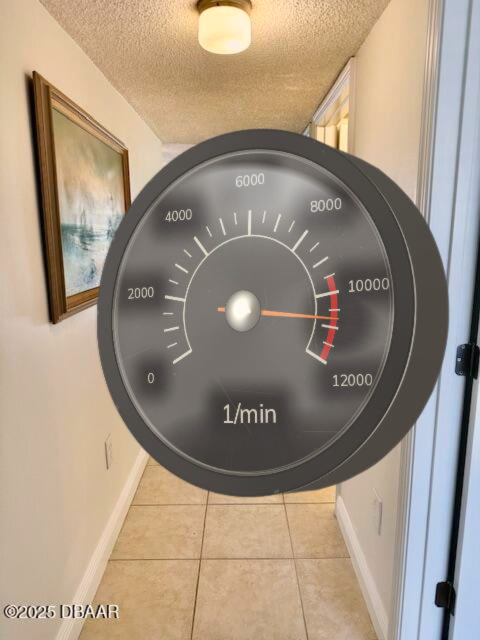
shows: 10750 rpm
